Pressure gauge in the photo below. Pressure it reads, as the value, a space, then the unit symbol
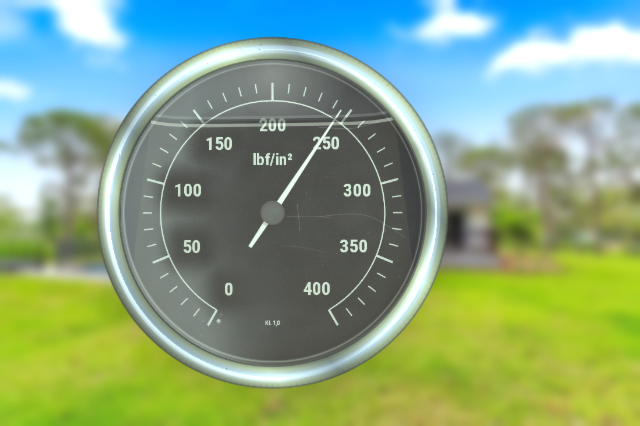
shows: 245 psi
